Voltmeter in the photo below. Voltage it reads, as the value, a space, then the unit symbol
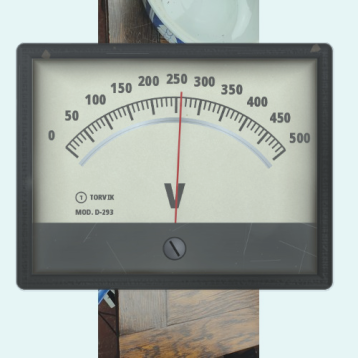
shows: 260 V
